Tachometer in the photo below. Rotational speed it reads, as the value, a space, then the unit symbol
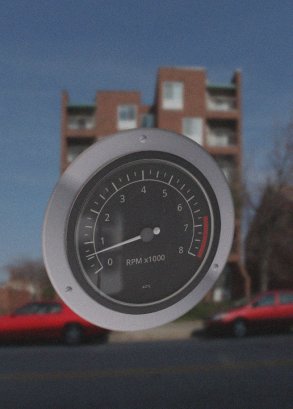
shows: 625 rpm
